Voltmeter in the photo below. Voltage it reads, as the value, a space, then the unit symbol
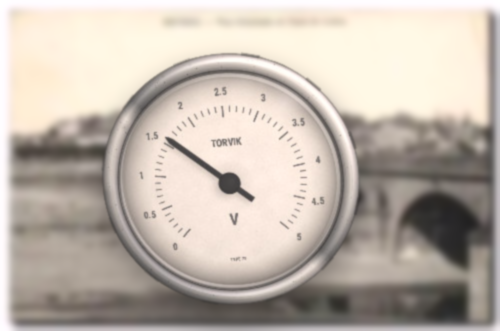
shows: 1.6 V
